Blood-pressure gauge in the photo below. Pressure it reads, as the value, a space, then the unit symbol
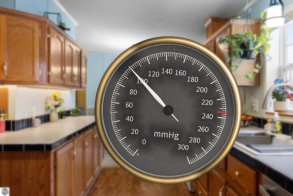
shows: 100 mmHg
